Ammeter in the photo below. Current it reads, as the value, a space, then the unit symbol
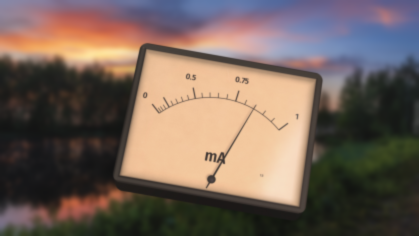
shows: 0.85 mA
